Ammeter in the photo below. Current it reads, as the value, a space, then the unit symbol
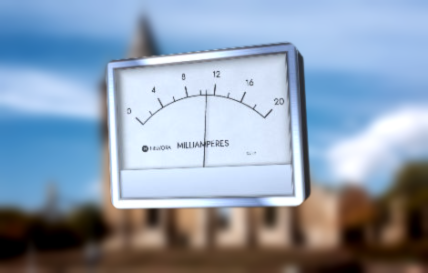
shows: 11 mA
